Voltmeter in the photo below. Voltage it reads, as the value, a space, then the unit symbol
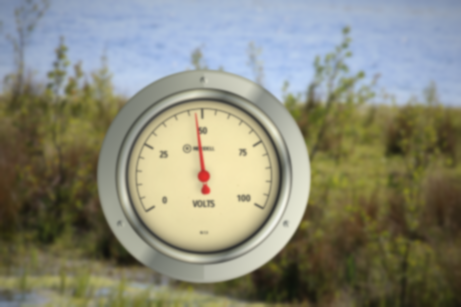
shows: 47.5 V
